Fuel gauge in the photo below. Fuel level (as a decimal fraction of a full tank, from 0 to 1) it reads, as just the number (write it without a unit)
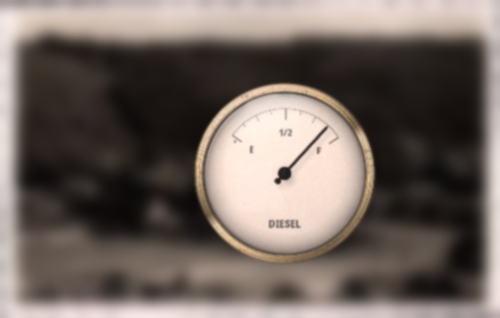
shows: 0.875
